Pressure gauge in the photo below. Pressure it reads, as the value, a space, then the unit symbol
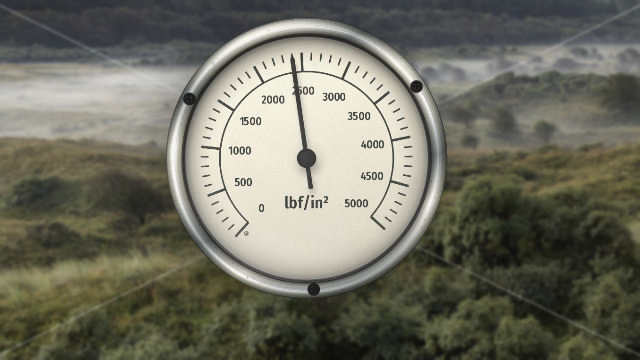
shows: 2400 psi
